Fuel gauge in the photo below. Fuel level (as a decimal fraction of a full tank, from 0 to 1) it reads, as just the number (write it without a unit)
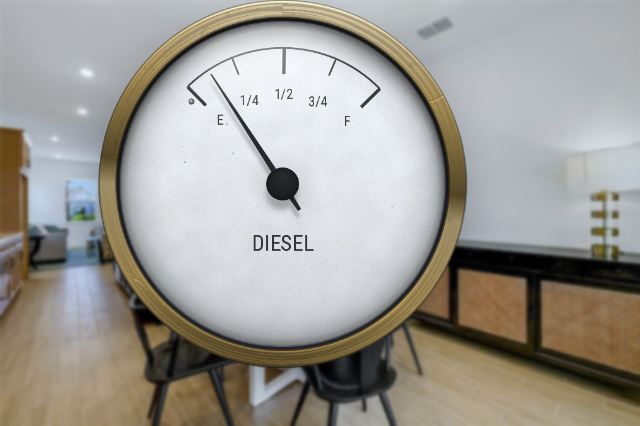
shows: 0.125
